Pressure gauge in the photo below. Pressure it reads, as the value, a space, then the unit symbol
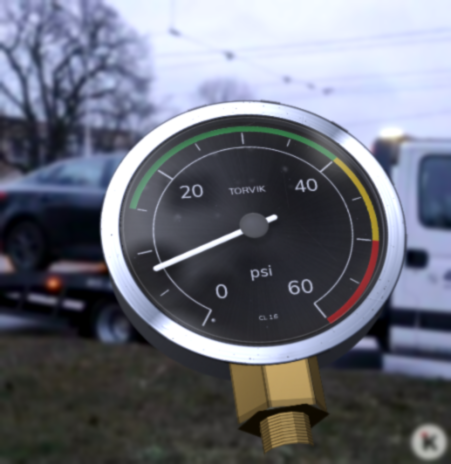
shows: 7.5 psi
